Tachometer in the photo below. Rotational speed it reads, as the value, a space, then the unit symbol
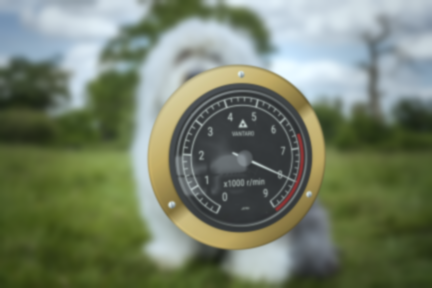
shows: 8000 rpm
